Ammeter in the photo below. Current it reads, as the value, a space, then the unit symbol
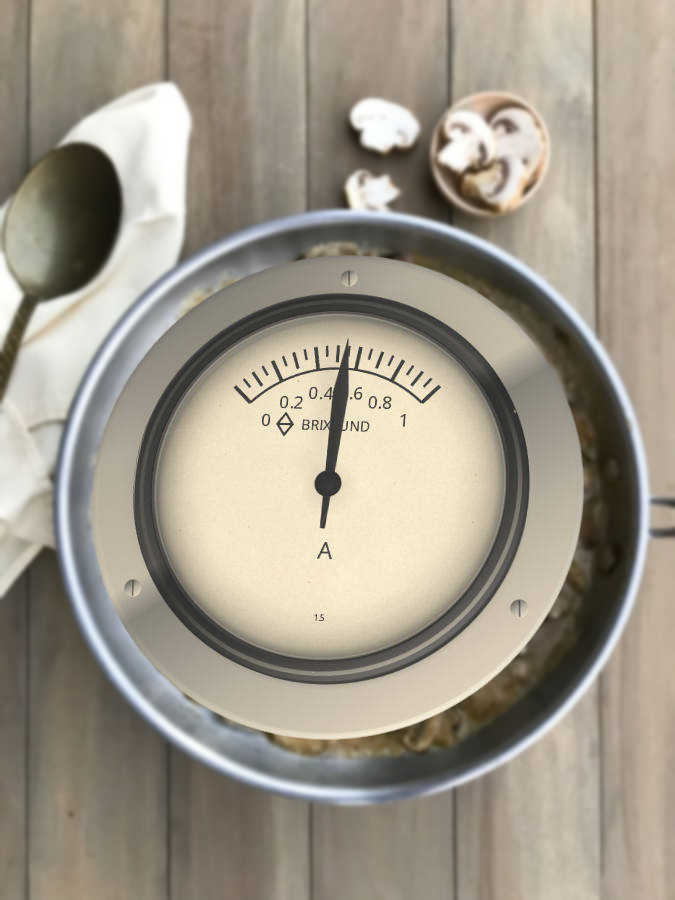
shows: 0.55 A
